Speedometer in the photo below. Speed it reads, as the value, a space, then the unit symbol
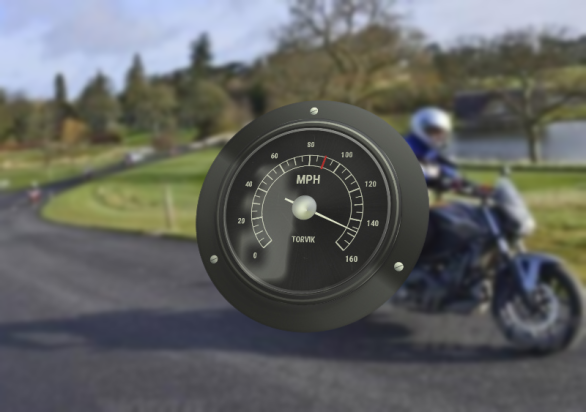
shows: 147.5 mph
